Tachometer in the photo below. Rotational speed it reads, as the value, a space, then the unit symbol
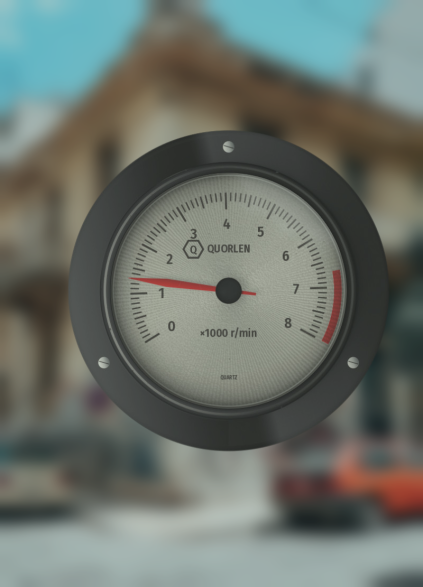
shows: 1300 rpm
